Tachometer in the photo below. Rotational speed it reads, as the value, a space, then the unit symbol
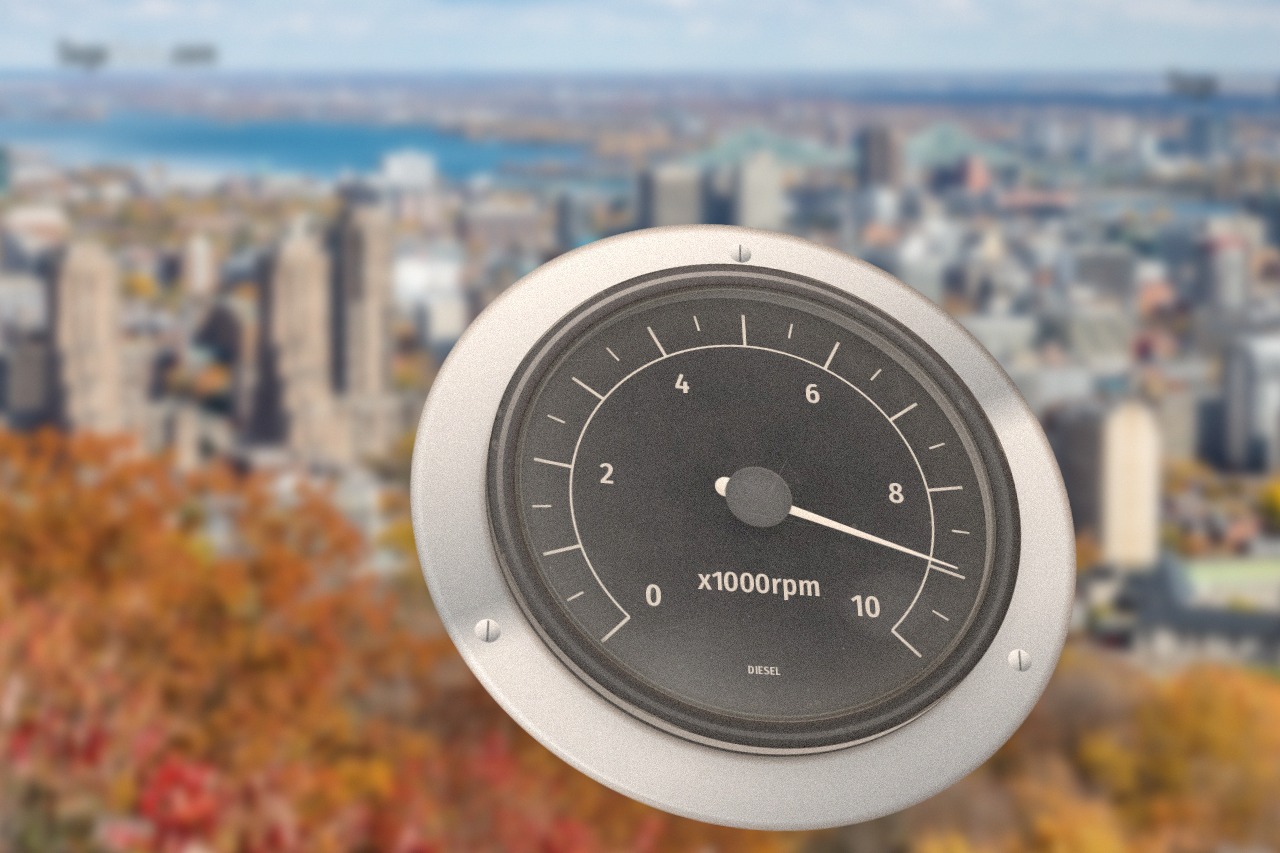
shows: 9000 rpm
